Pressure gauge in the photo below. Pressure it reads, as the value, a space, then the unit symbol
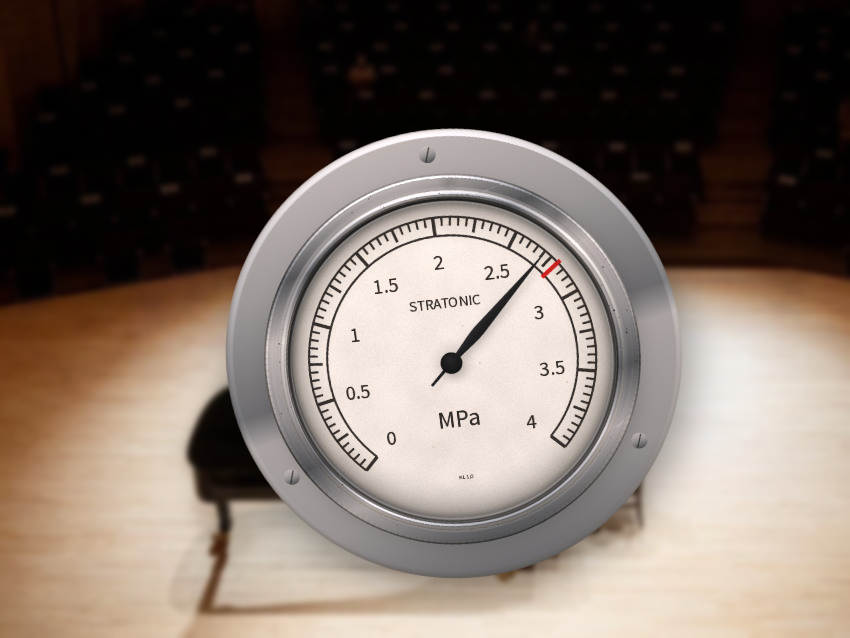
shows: 2.7 MPa
